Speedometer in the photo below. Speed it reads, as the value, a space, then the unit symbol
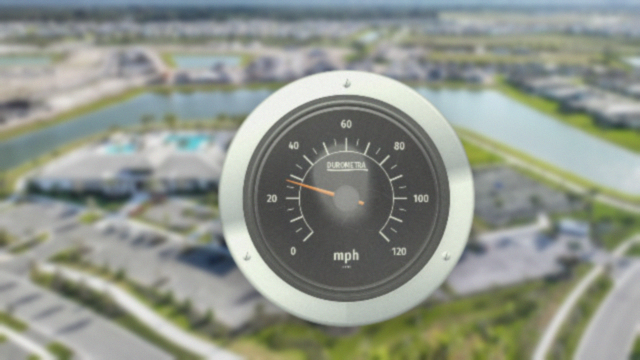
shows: 27.5 mph
